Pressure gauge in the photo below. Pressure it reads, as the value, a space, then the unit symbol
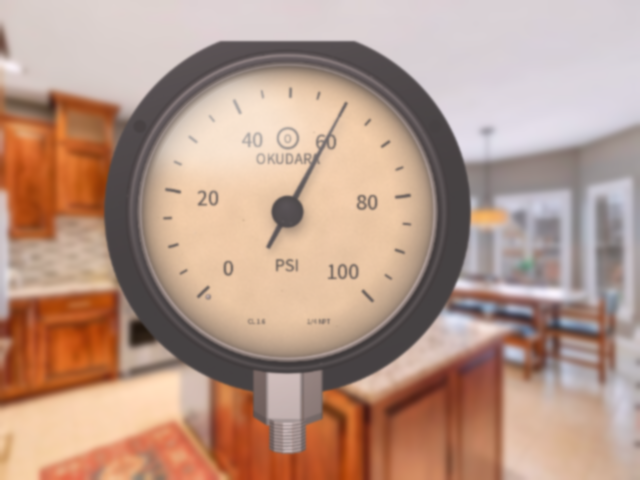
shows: 60 psi
